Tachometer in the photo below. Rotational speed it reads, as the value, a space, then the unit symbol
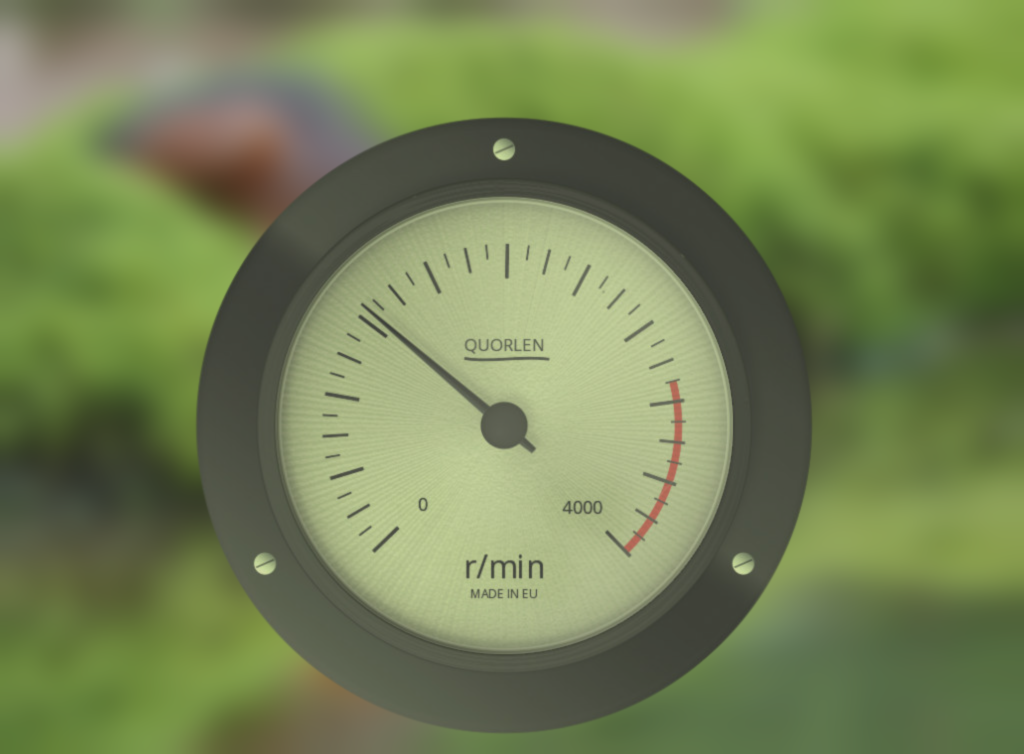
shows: 1250 rpm
